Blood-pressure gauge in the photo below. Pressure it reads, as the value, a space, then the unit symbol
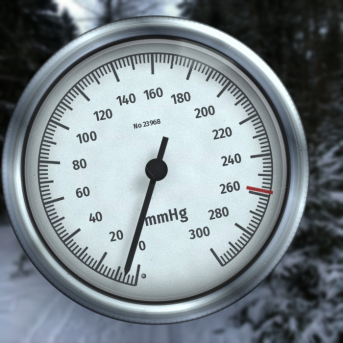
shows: 6 mmHg
